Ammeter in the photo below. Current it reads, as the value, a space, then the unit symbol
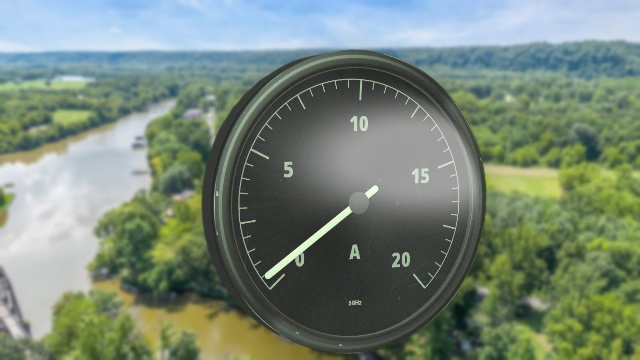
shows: 0.5 A
